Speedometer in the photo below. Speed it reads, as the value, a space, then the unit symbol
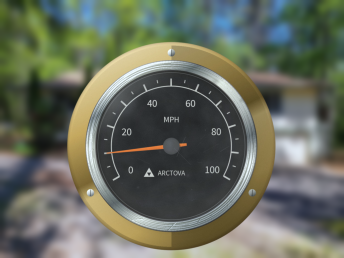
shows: 10 mph
